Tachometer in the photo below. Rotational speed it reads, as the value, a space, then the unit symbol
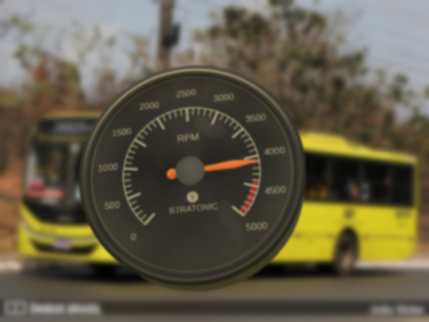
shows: 4100 rpm
